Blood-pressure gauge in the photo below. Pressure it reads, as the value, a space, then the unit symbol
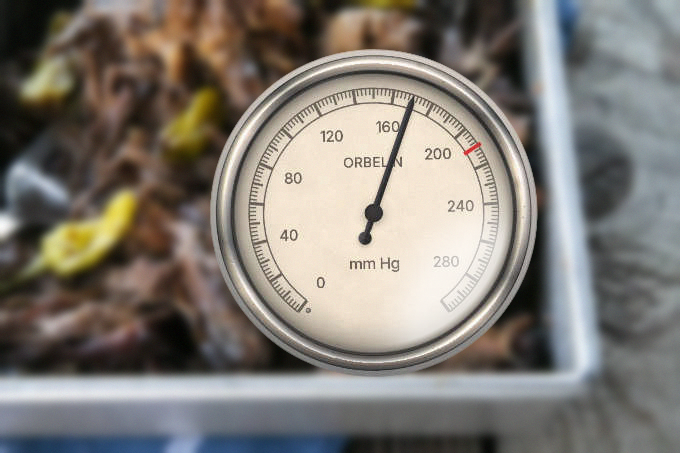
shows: 170 mmHg
